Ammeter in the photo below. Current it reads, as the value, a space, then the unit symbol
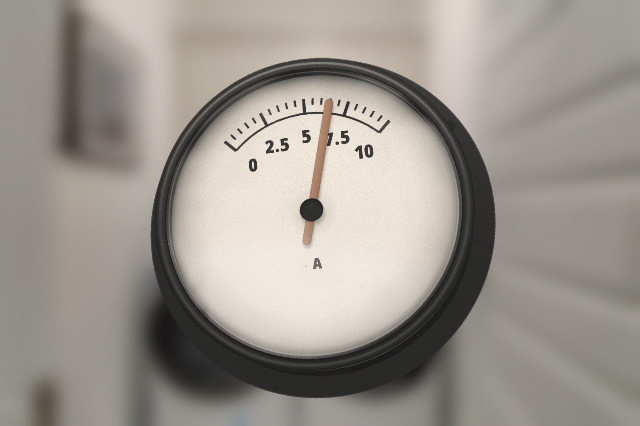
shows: 6.5 A
